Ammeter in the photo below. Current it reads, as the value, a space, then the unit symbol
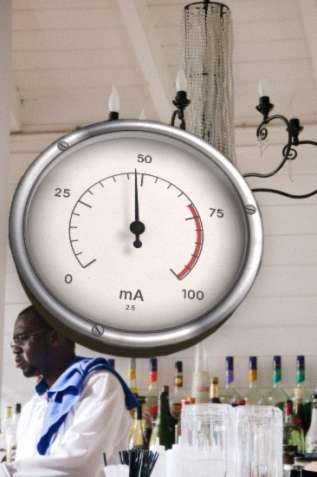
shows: 47.5 mA
